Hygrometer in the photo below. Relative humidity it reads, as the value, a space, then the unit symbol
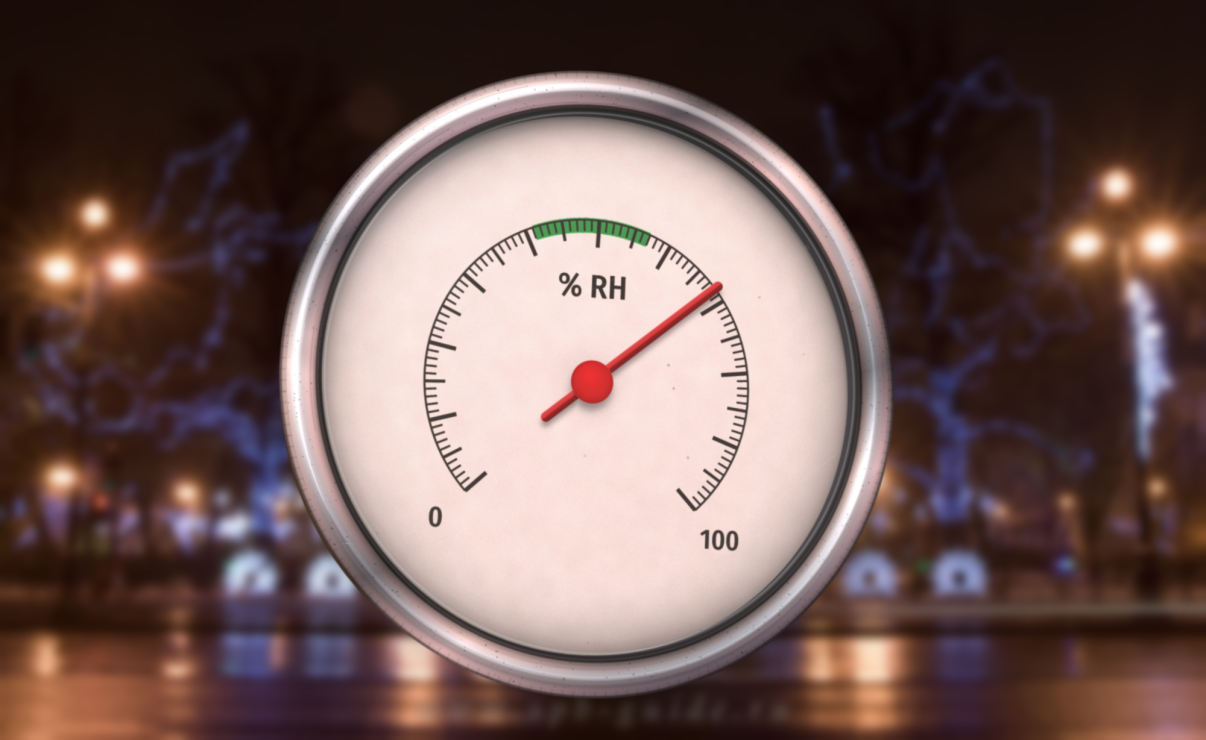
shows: 68 %
